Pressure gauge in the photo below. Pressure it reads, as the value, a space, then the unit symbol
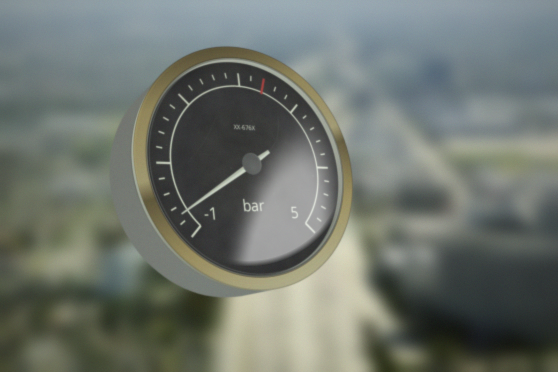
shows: -0.7 bar
